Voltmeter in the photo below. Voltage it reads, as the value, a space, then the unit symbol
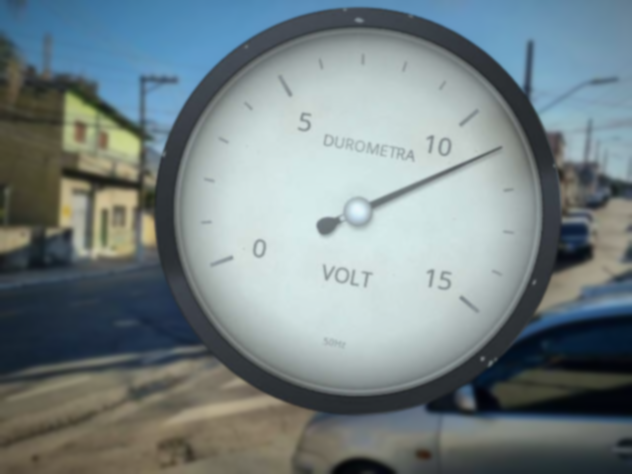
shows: 11 V
